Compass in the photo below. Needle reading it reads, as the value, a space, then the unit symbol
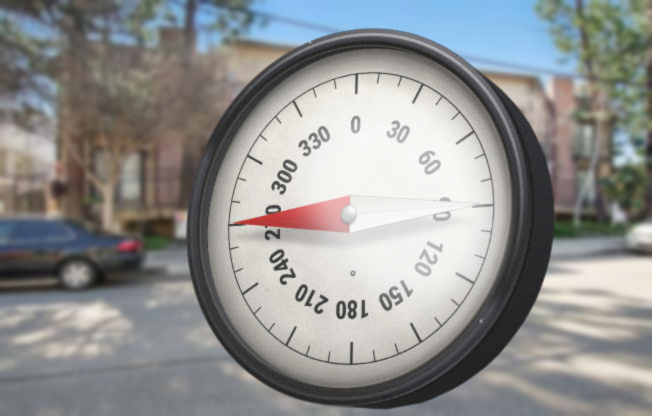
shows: 270 °
